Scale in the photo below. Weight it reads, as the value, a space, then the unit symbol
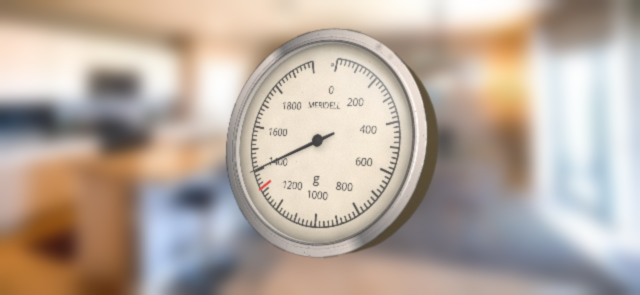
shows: 1400 g
